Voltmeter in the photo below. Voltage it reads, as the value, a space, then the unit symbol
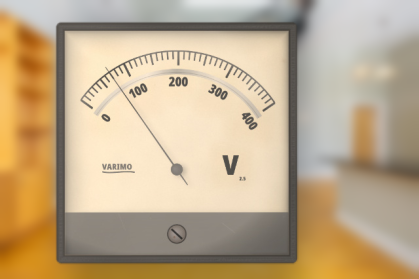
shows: 70 V
